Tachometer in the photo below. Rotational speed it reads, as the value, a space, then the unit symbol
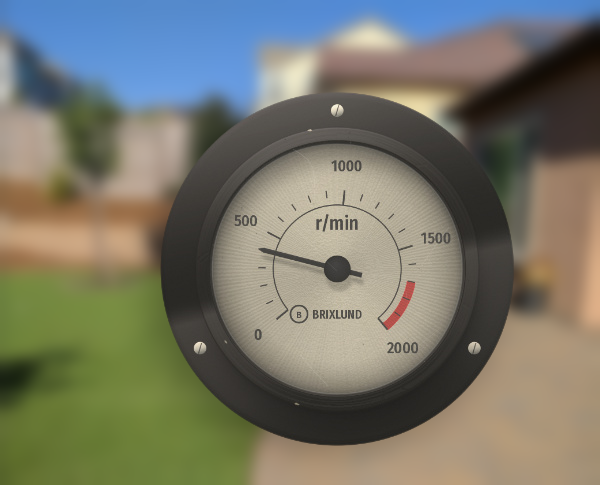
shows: 400 rpm
